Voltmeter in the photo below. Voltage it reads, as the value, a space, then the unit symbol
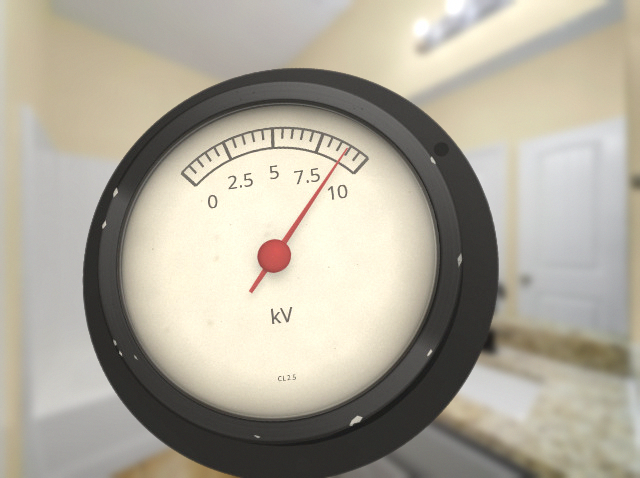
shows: 9 kV
